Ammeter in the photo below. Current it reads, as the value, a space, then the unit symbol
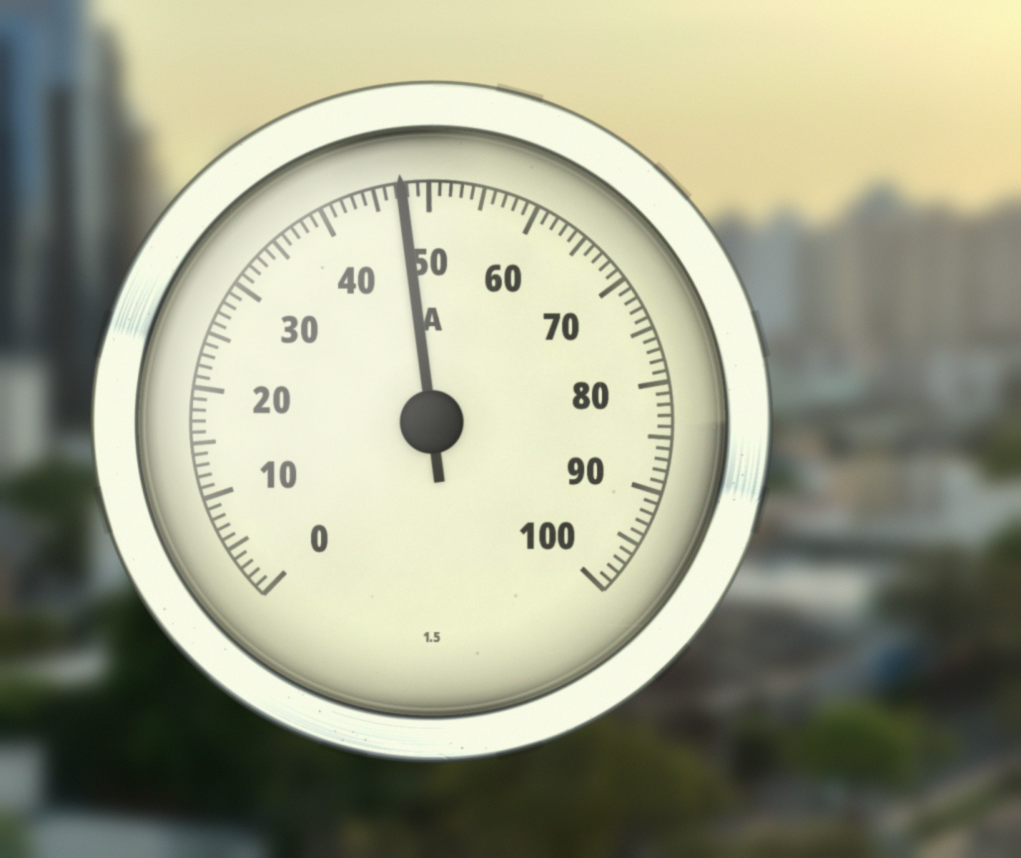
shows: 47.5 A
